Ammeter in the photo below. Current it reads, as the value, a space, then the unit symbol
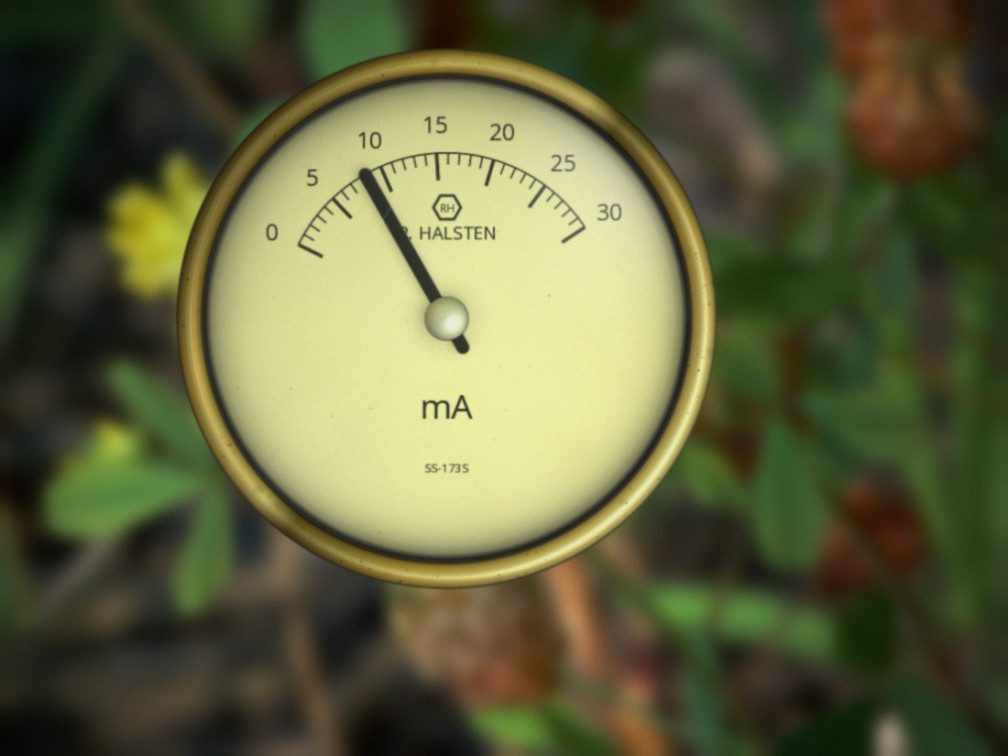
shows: 8.5 mA
